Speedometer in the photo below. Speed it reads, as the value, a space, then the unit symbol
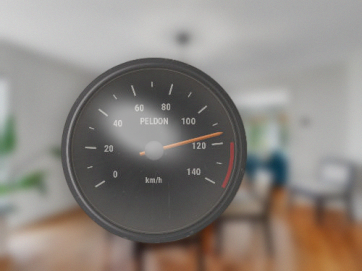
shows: 115 km/h
